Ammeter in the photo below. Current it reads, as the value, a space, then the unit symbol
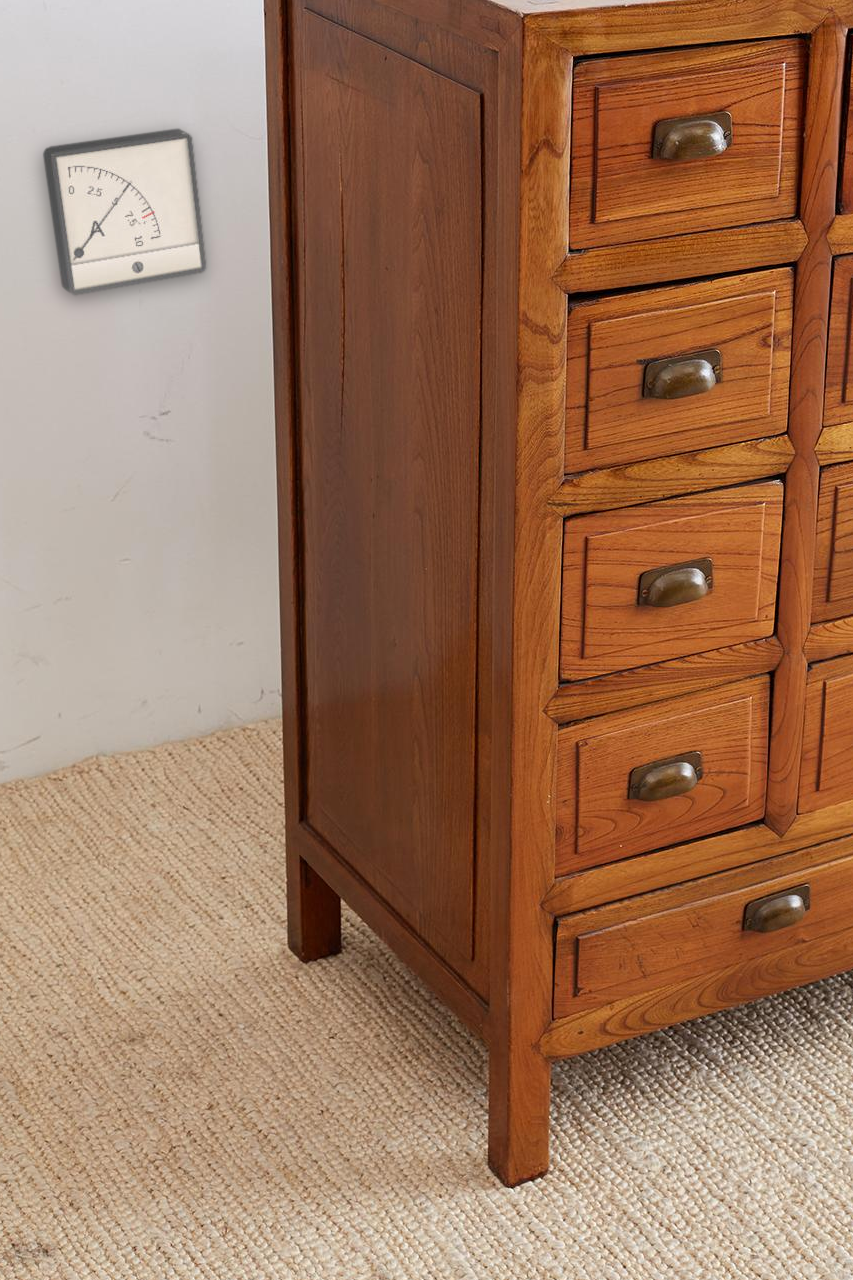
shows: 5 A
